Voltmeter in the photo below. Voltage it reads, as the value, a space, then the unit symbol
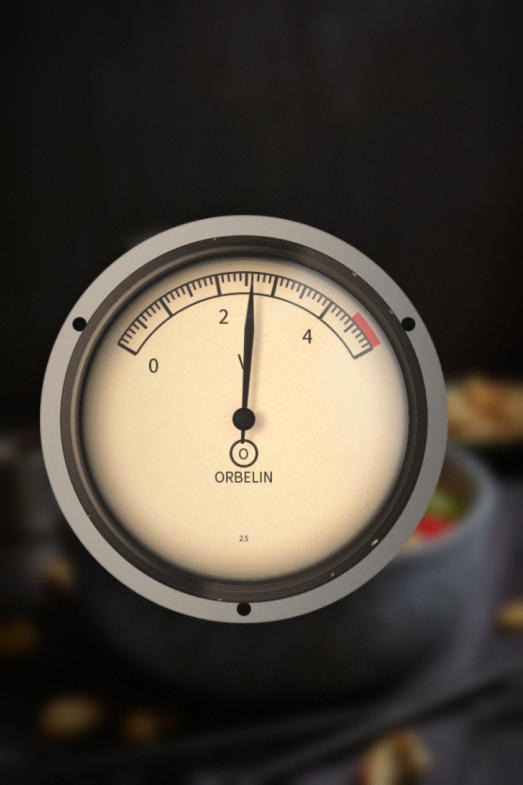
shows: 2.6 V
